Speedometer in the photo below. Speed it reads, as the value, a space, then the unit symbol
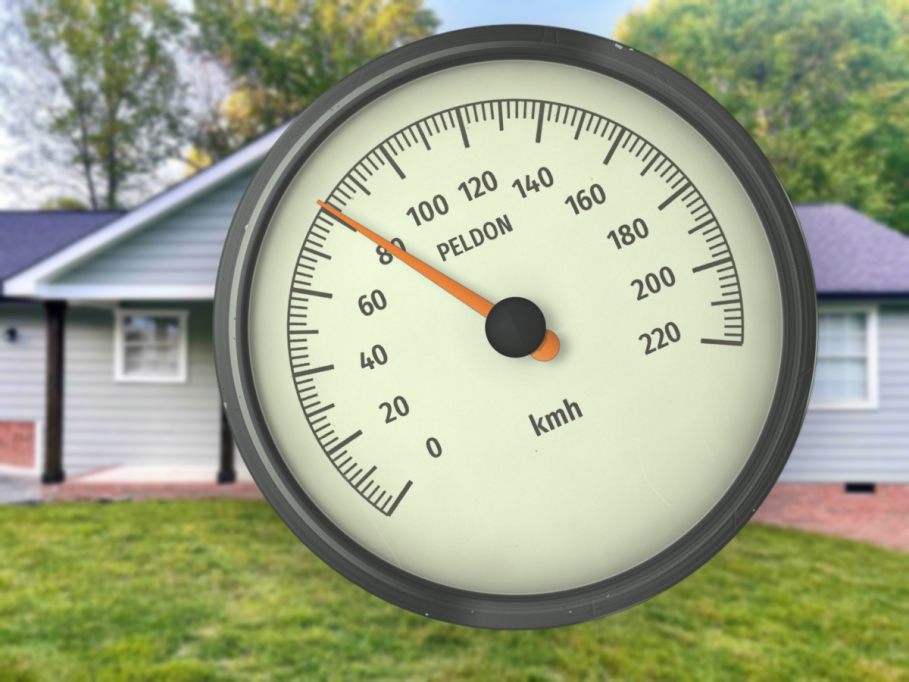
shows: 81 km/h
